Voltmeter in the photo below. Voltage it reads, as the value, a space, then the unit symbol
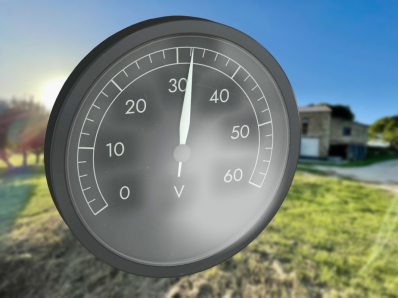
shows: 32 V
